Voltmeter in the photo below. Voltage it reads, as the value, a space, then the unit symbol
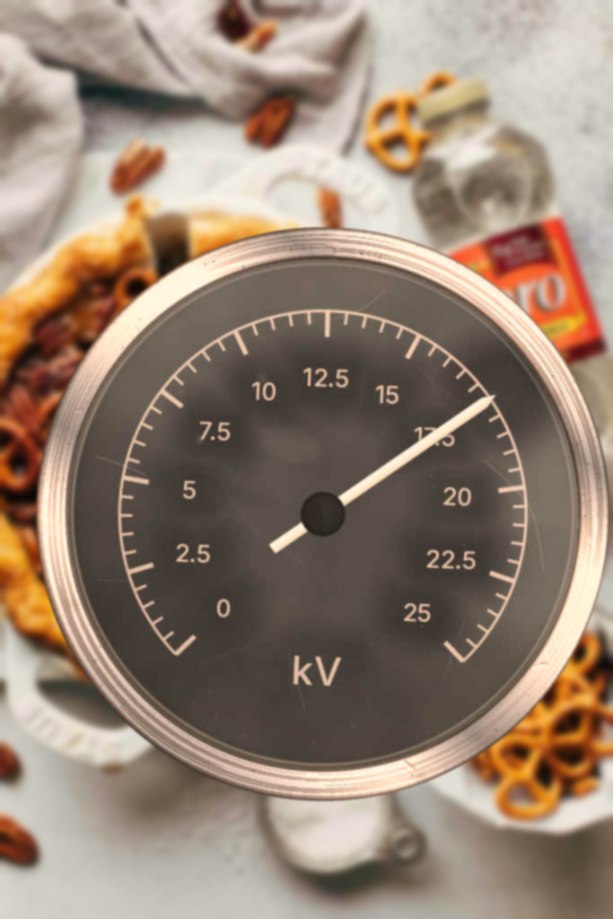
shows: 17.5 kV
